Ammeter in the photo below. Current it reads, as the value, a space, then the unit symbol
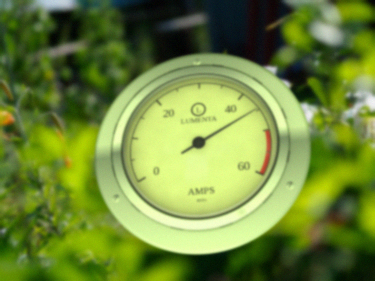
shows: 45 A
